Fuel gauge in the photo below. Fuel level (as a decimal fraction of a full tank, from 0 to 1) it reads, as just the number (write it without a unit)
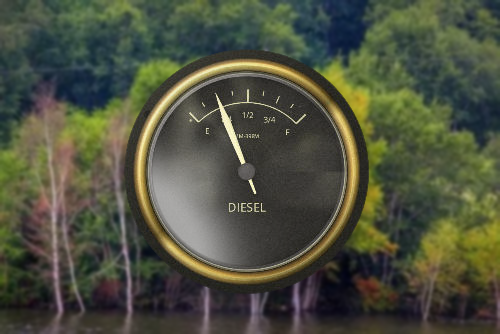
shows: 0.25
